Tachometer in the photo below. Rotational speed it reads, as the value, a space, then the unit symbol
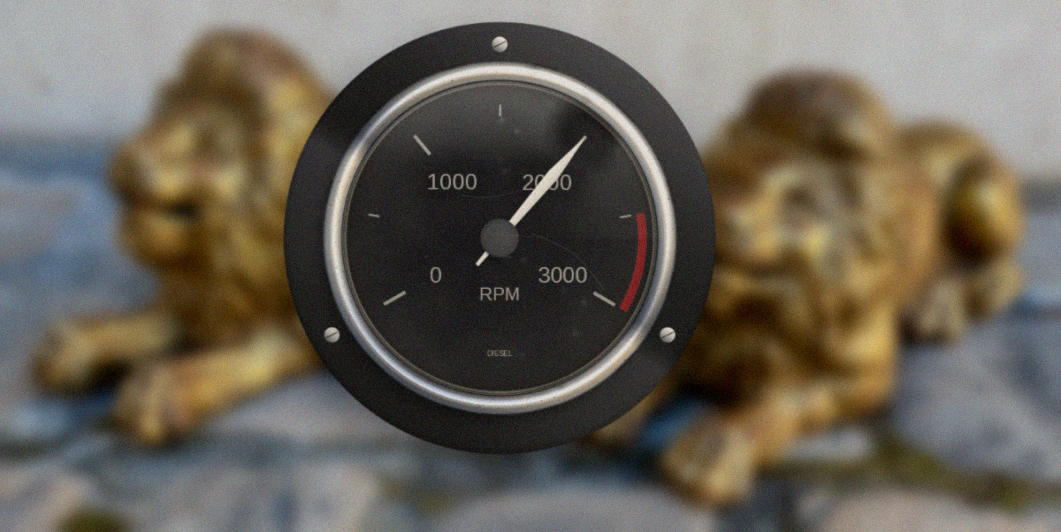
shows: 2000 rpm
